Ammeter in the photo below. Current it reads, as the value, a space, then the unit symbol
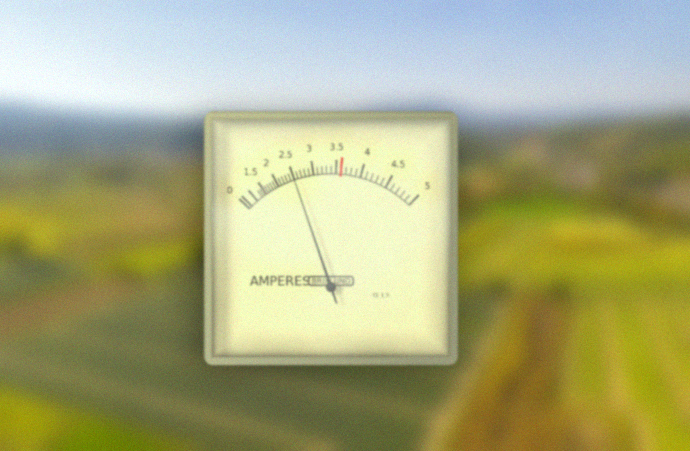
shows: 2.5 A
